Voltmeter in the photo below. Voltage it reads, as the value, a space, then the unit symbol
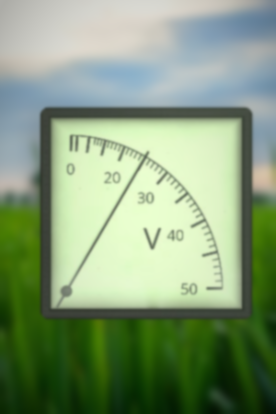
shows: 25 V
